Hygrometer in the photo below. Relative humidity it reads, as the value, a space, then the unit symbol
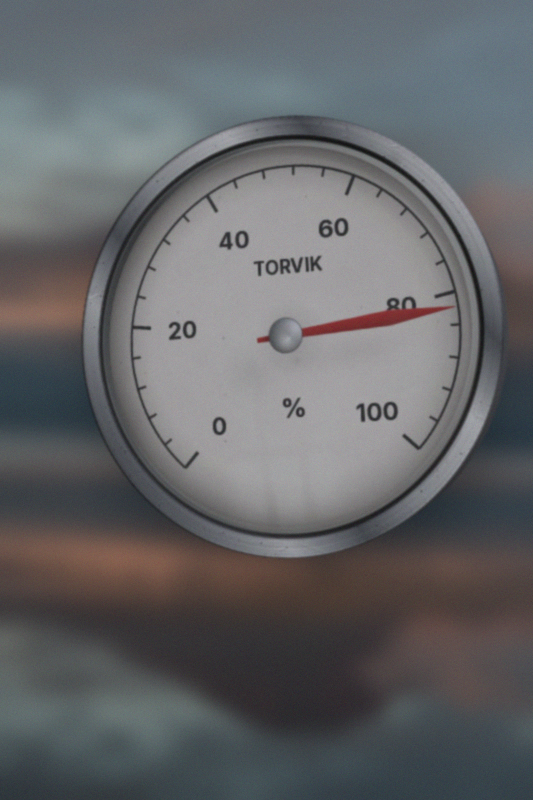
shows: 82 %
